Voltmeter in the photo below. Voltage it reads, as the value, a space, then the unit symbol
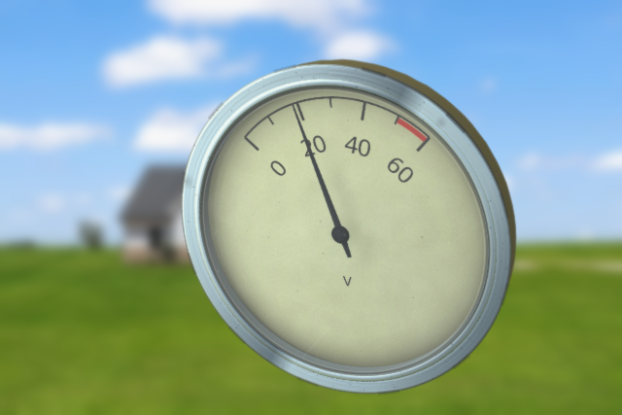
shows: 20 V
